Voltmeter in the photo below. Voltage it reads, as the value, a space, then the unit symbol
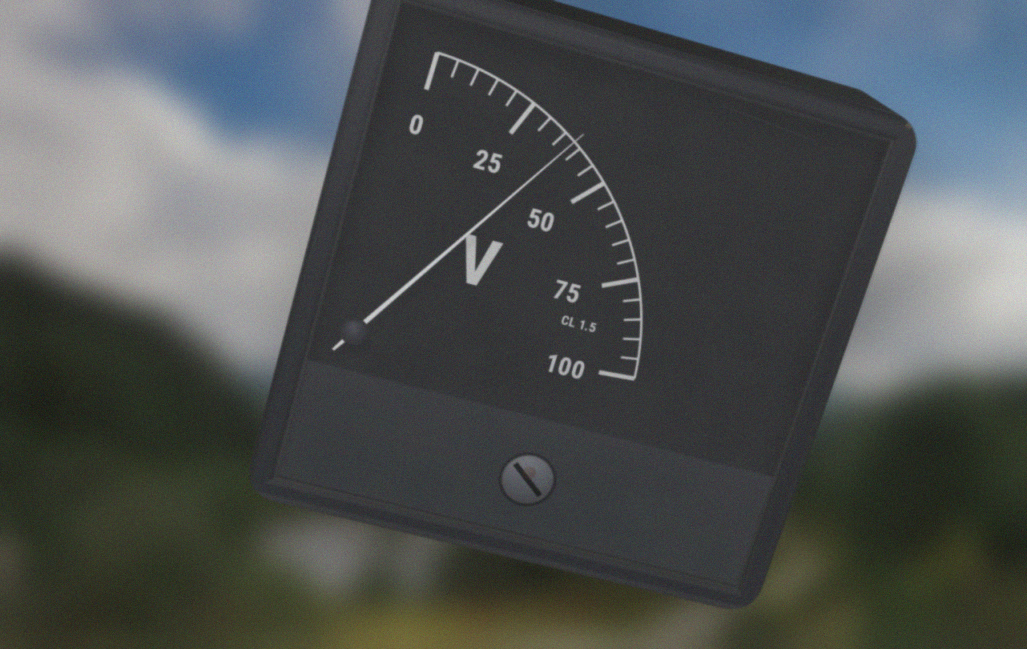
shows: 37.5 V
